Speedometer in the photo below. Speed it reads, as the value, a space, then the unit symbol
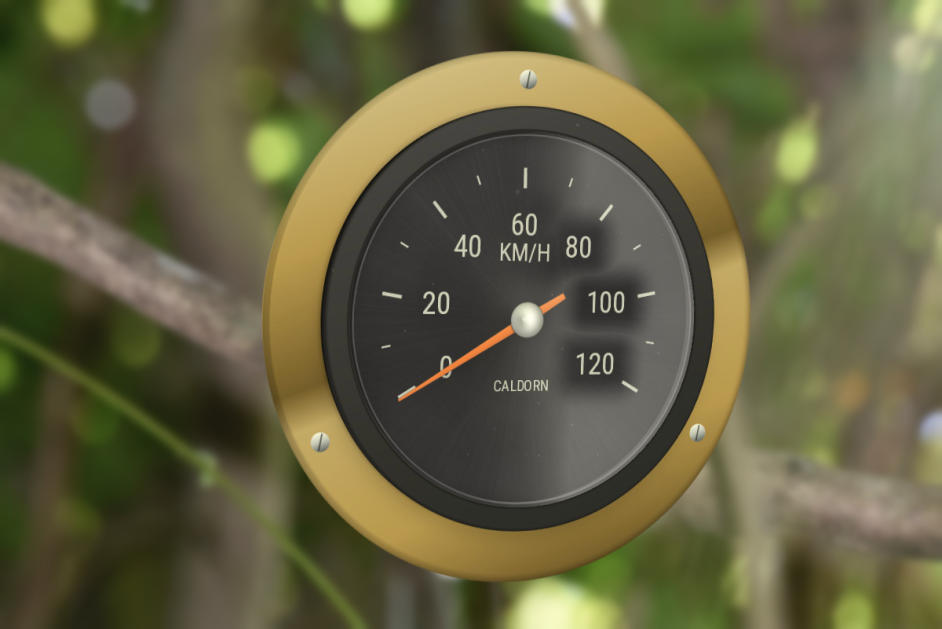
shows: 0 km/h
